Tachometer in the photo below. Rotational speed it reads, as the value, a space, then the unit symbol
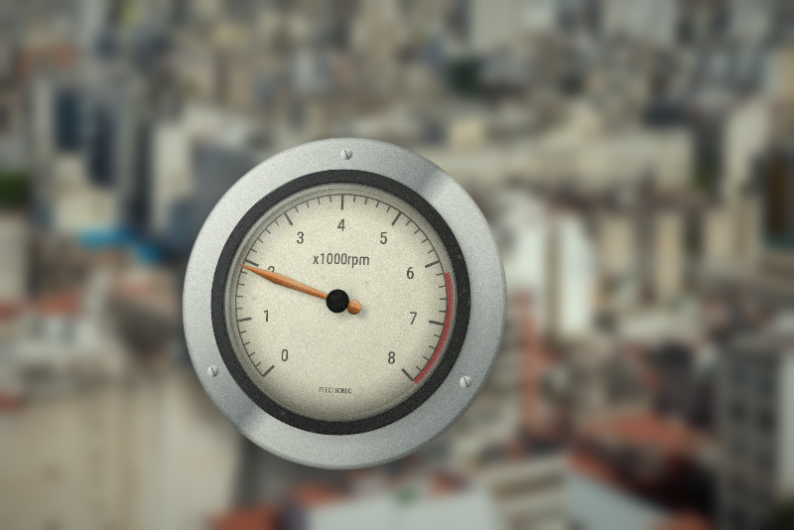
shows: 1900 rpm
